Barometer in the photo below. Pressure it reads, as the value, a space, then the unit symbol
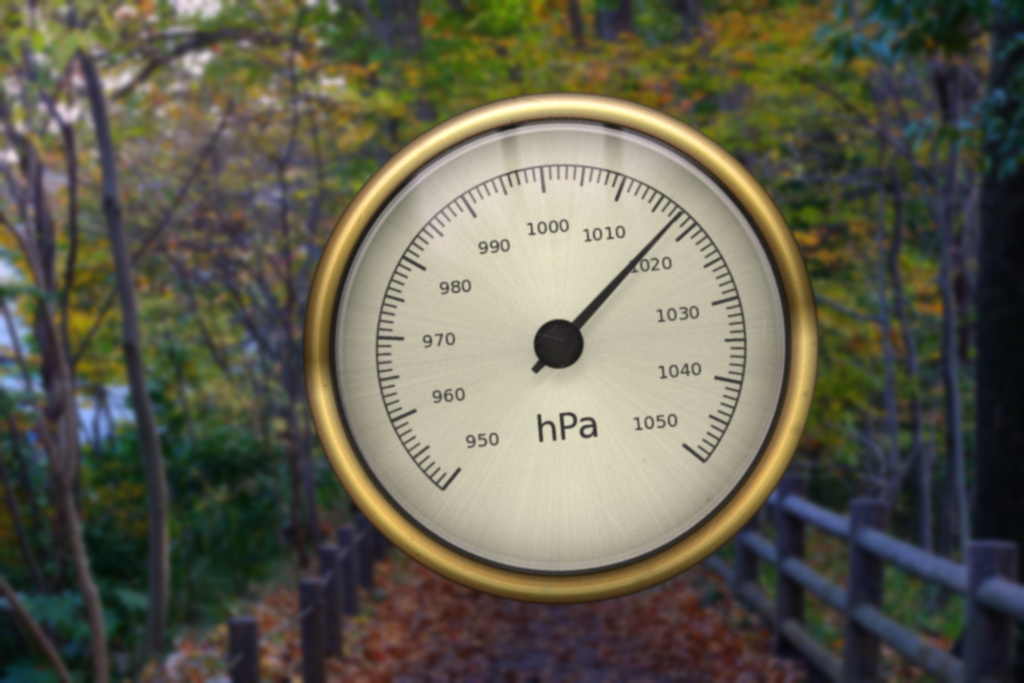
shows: 1018 hPa
